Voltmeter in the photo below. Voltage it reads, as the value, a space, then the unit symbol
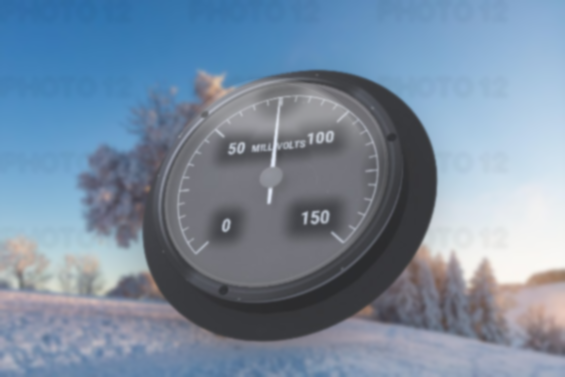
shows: 75 mV
